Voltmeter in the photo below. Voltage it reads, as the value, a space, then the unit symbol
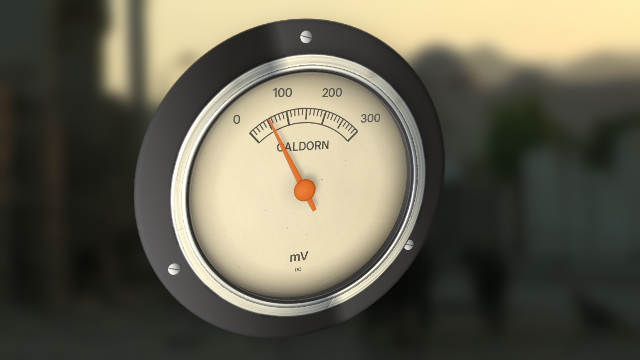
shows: 50 mV
